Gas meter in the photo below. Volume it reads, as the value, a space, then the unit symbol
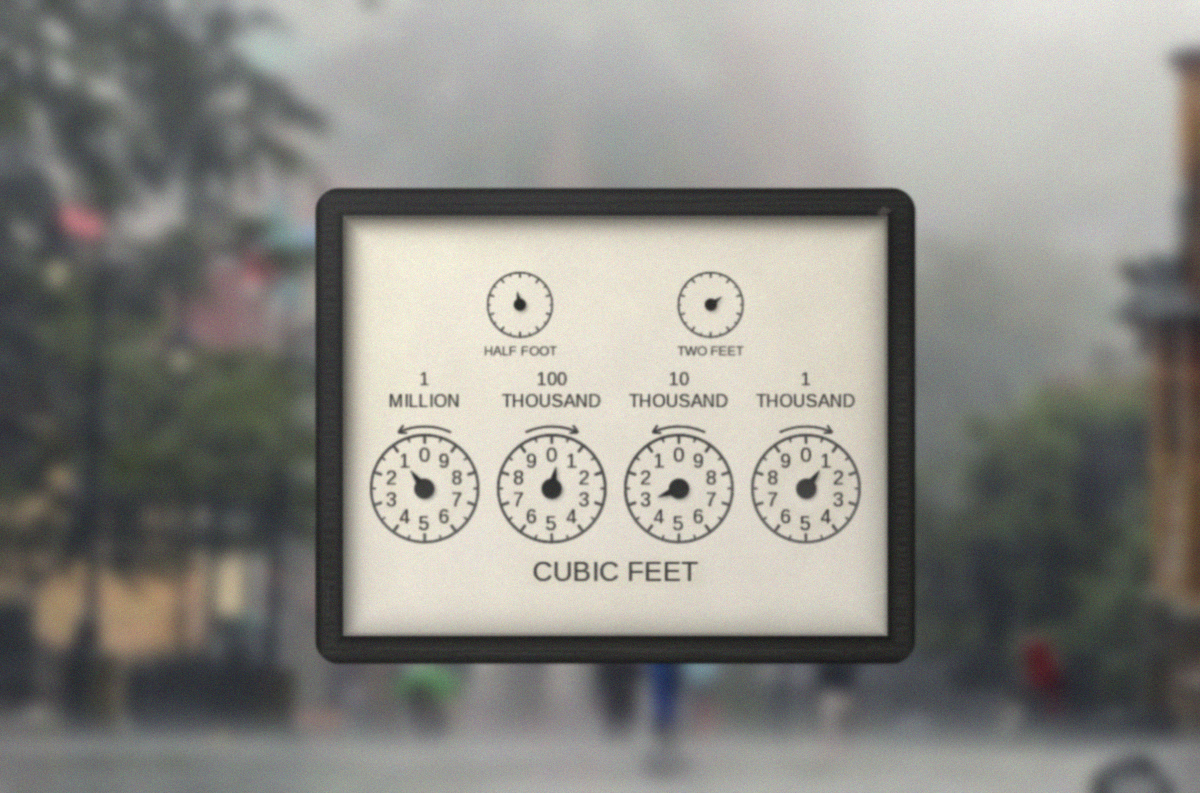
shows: 103100 ft³
